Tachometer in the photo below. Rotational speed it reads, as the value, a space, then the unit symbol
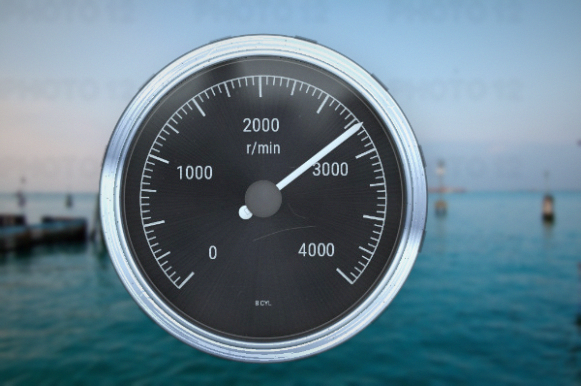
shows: 2800 rpm
